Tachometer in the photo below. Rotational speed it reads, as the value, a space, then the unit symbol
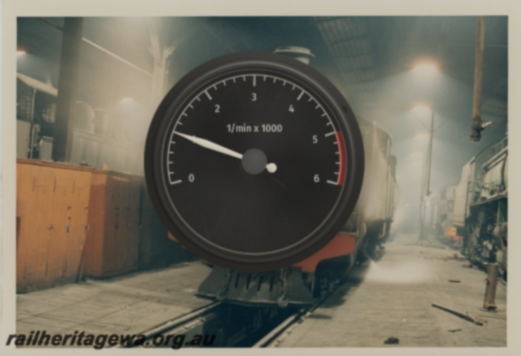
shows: 1000 rpm
